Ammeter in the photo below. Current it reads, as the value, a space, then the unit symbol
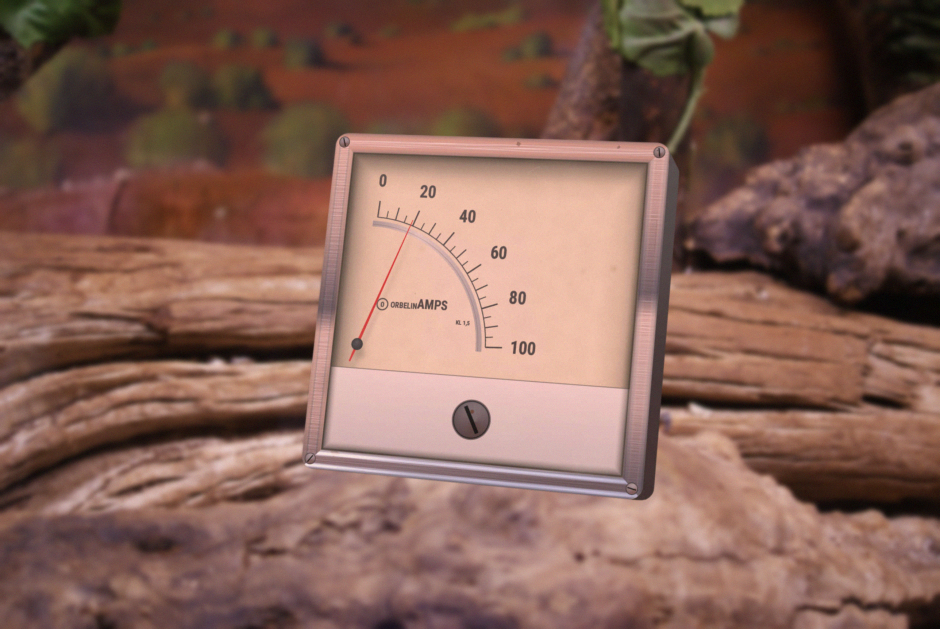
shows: 20 A
